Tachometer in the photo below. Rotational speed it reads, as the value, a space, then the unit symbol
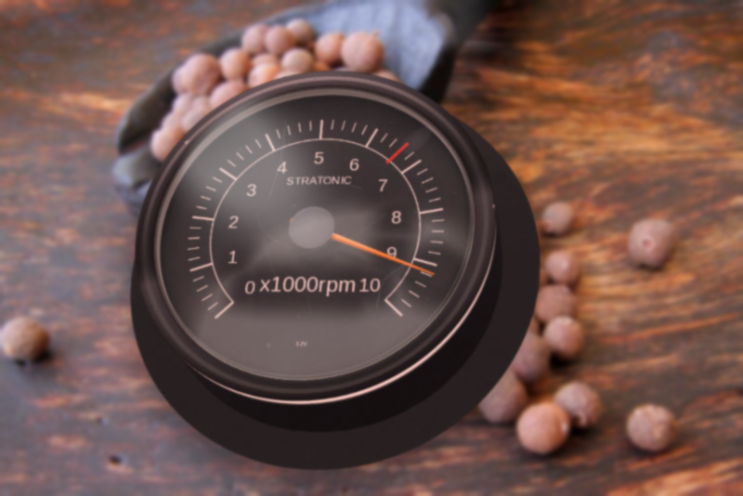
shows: 9200 rpm
